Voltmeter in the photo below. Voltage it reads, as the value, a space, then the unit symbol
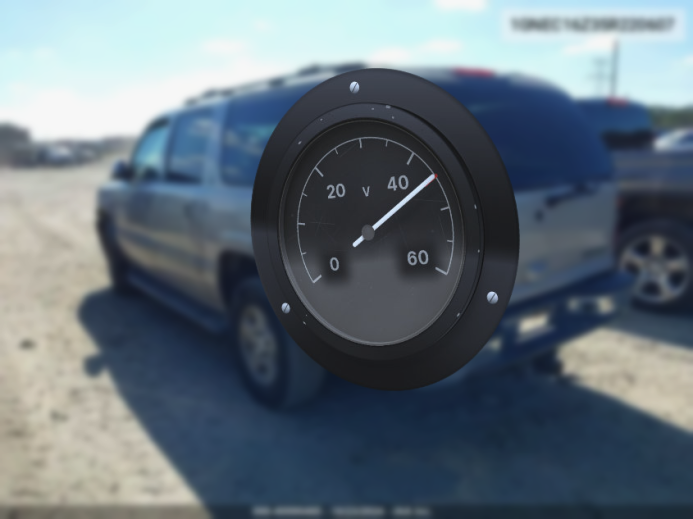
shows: 45 V
